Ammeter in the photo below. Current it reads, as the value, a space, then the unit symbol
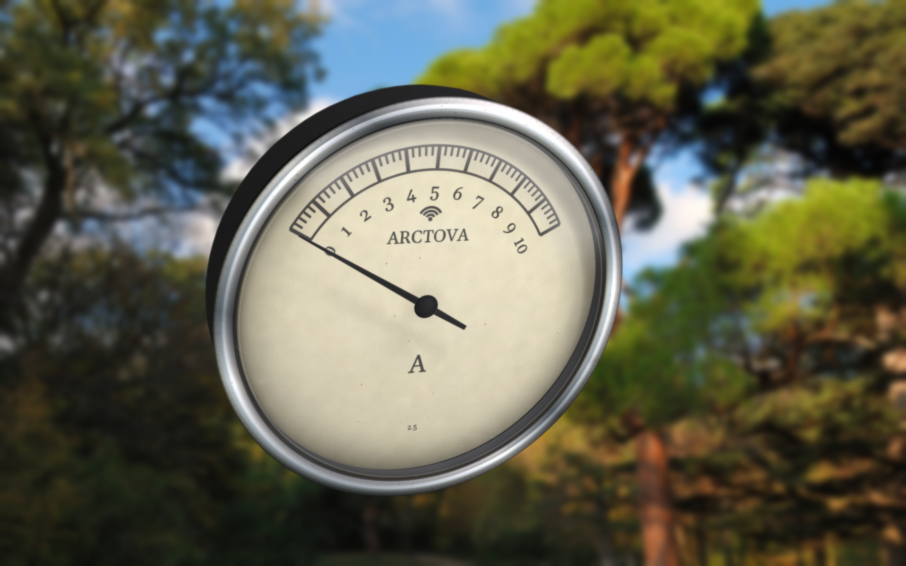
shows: 0 A
